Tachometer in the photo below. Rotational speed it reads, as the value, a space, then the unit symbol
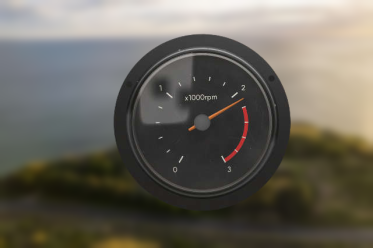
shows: 2100 rpm
